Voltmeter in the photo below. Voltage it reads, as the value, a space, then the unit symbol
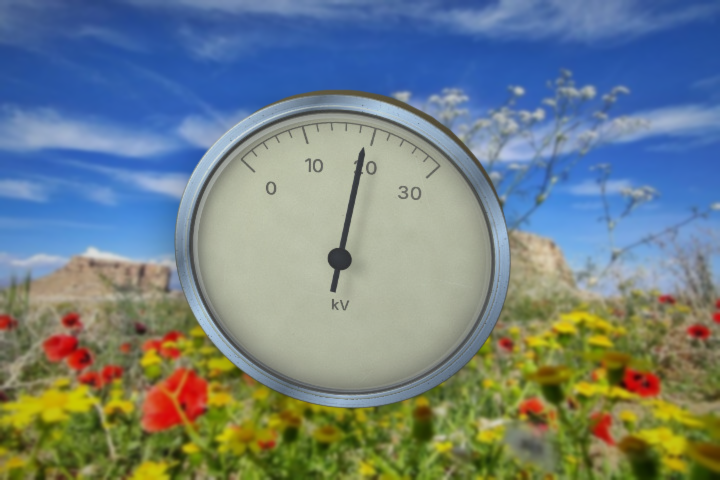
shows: 19 kV
